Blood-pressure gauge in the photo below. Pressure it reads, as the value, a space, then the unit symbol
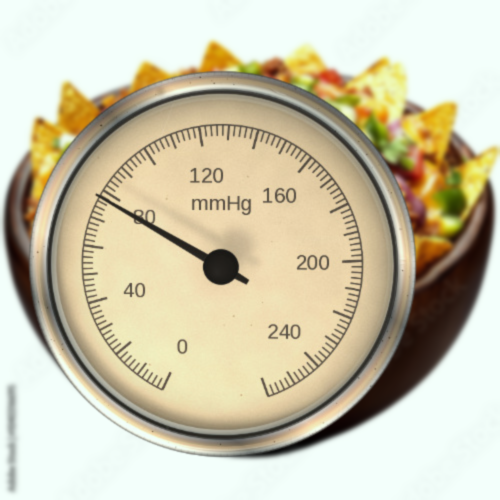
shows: 78 mmHg
